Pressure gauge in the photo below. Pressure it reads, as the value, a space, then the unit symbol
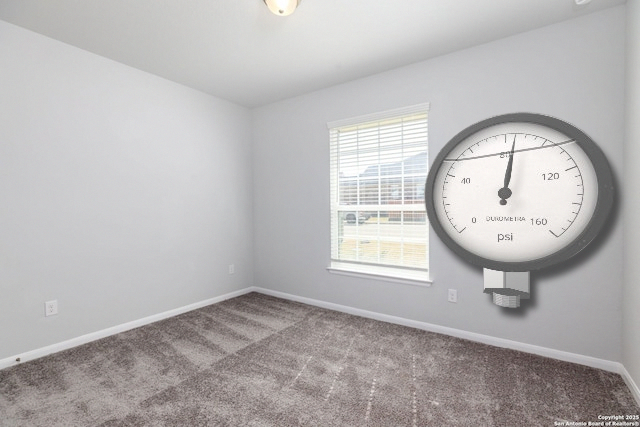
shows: 85 psi
